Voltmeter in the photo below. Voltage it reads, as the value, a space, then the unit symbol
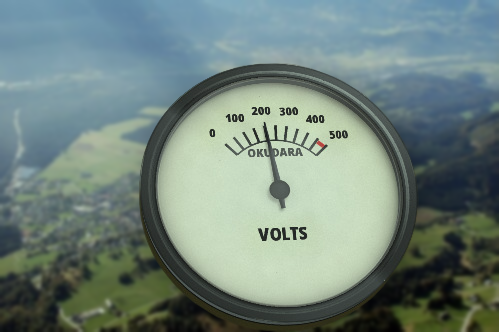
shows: 200 V
